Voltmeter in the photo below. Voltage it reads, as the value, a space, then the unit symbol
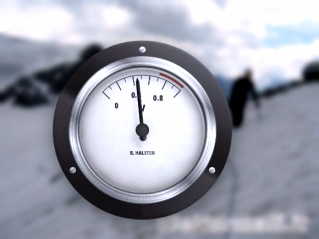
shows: 0.45 V
